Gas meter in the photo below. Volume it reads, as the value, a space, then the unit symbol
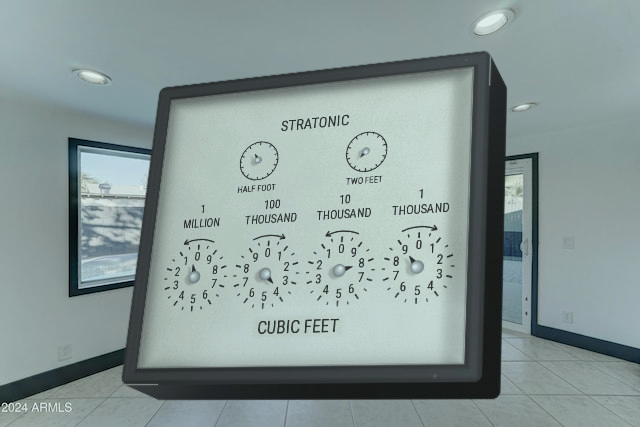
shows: 37900 ft³
